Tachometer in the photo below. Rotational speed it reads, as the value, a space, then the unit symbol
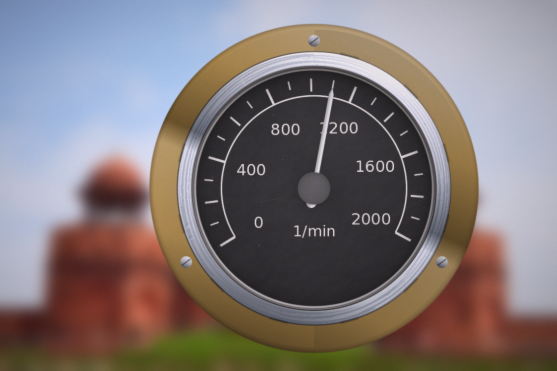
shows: 1100 rpm
